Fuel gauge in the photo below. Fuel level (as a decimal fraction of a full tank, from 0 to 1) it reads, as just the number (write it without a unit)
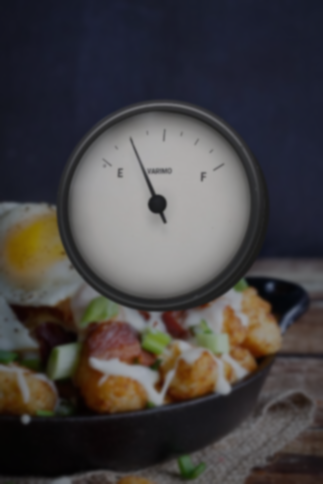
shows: 0.25
